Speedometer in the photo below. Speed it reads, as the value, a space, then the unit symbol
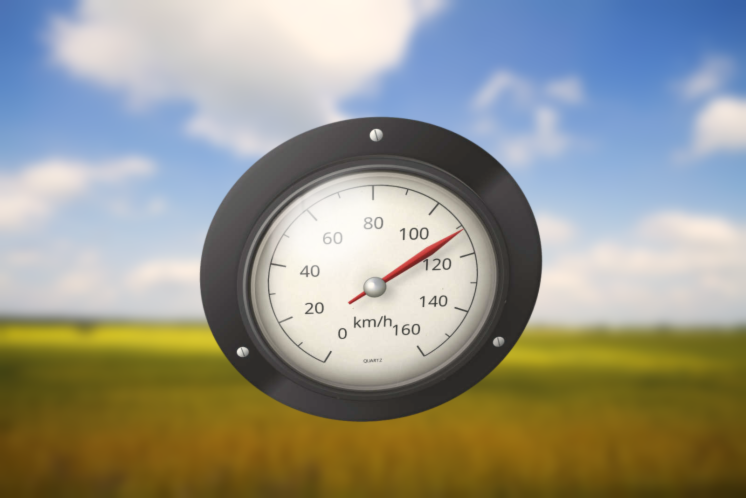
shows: 110 km/h
